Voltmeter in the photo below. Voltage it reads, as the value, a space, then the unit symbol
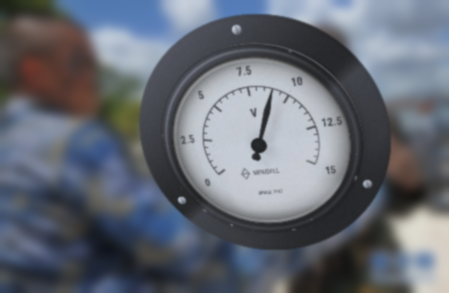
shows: 9 V
